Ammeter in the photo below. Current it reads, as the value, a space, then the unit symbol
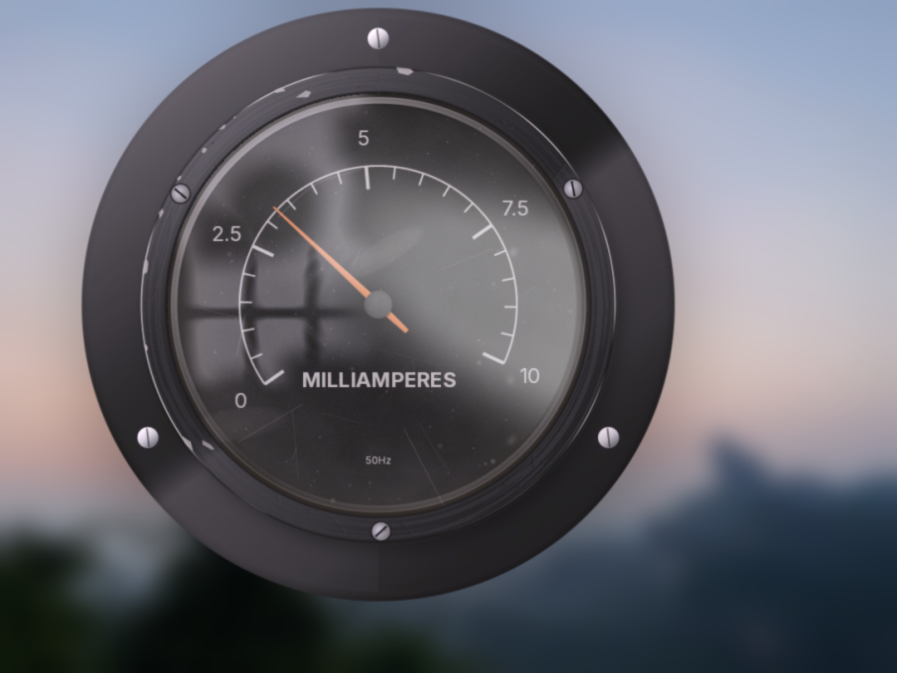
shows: 3.25 mA
